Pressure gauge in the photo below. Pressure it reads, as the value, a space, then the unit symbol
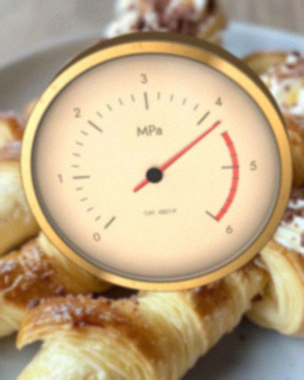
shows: 4.2 MPa
